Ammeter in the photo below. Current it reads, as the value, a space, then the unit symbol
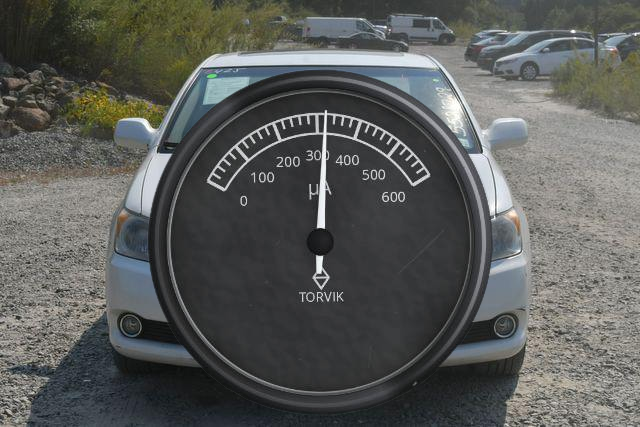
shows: 320 µA
